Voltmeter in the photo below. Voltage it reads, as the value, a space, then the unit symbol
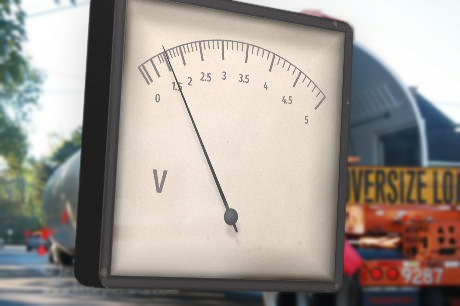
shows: 1.5 V
